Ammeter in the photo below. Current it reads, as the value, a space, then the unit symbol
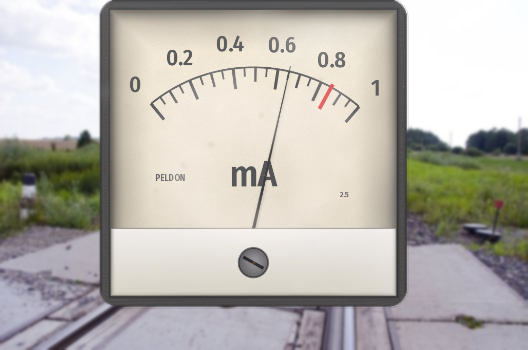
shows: 0.65 mA
